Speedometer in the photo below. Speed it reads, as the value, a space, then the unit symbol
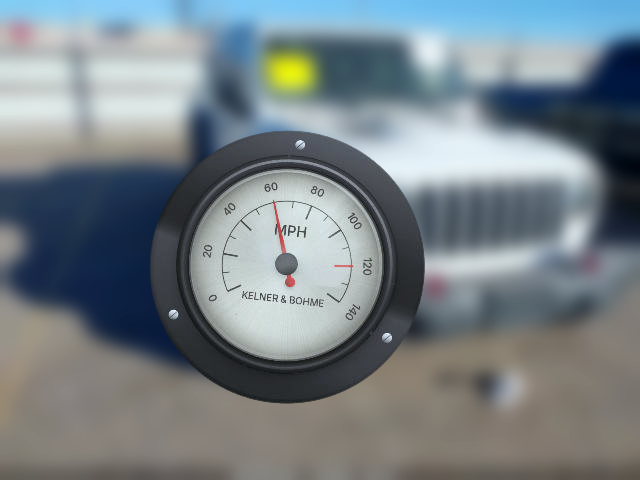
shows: 60 mph
